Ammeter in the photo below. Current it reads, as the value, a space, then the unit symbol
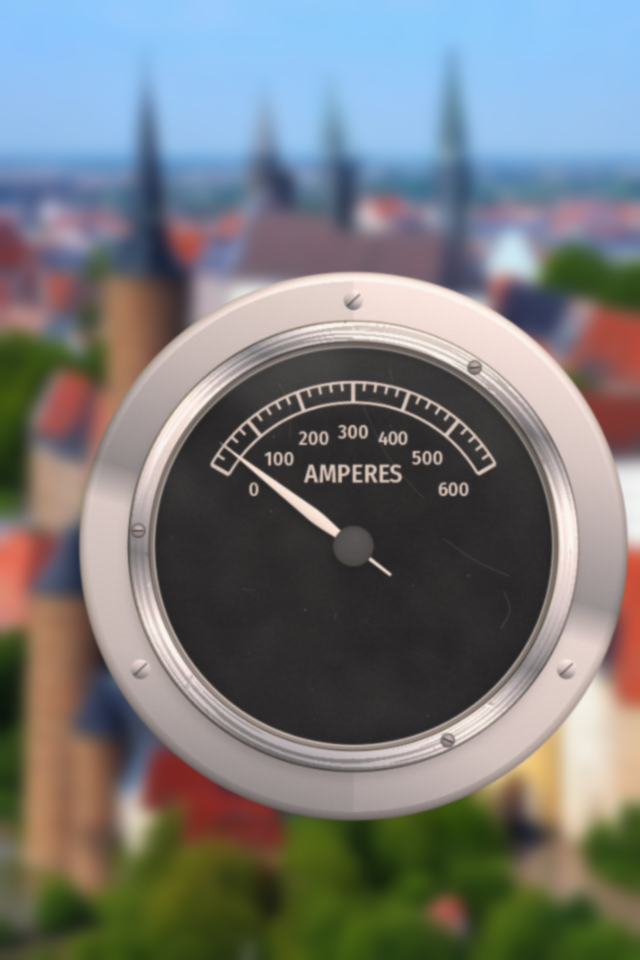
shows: 40 A
